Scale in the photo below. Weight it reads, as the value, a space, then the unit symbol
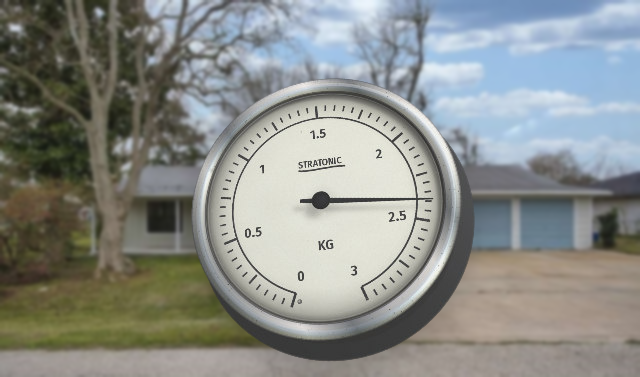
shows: 2.4 kg
